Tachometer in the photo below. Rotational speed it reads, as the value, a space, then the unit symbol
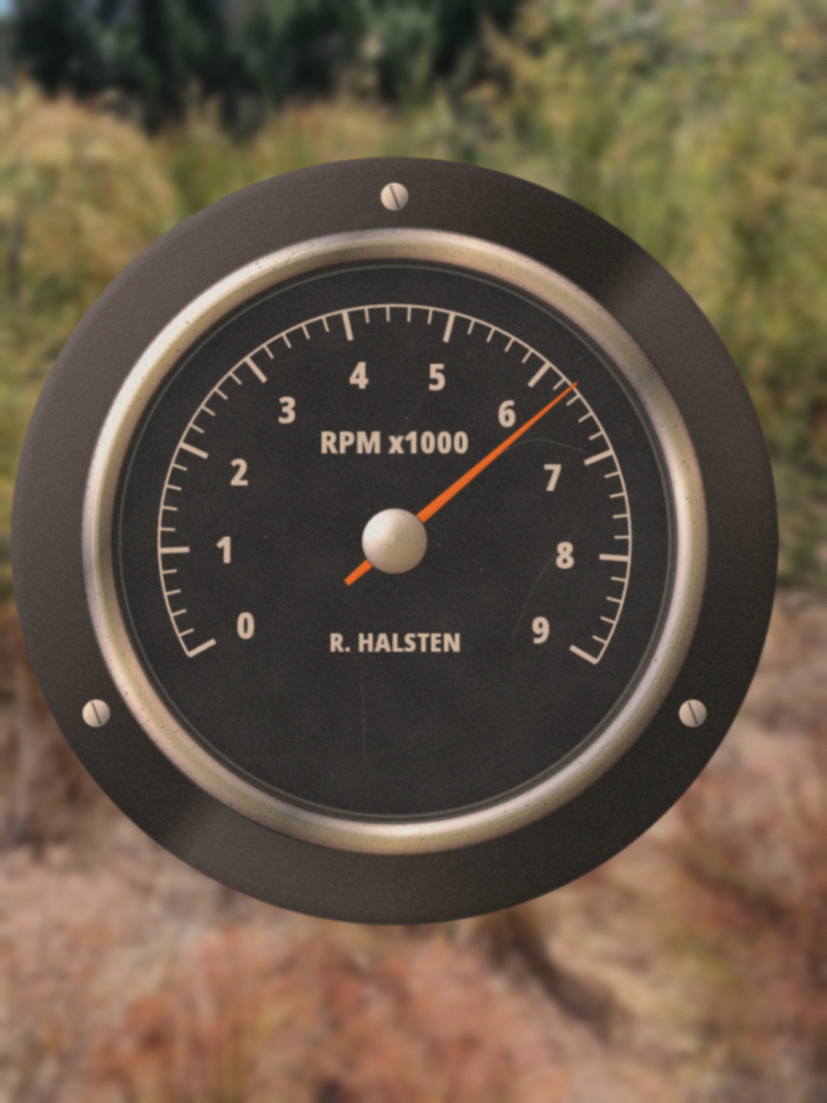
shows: 6300 rpm
